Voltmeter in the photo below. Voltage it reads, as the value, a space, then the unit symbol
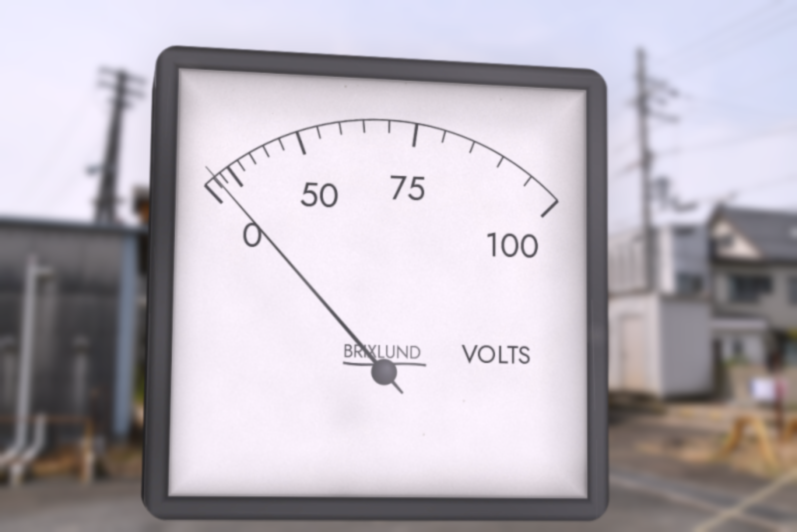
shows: 15 V
